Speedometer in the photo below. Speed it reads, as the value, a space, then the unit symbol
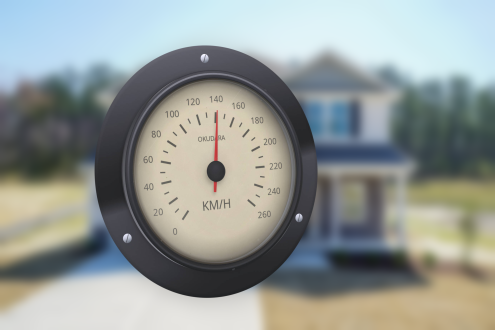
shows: 140 km/h
